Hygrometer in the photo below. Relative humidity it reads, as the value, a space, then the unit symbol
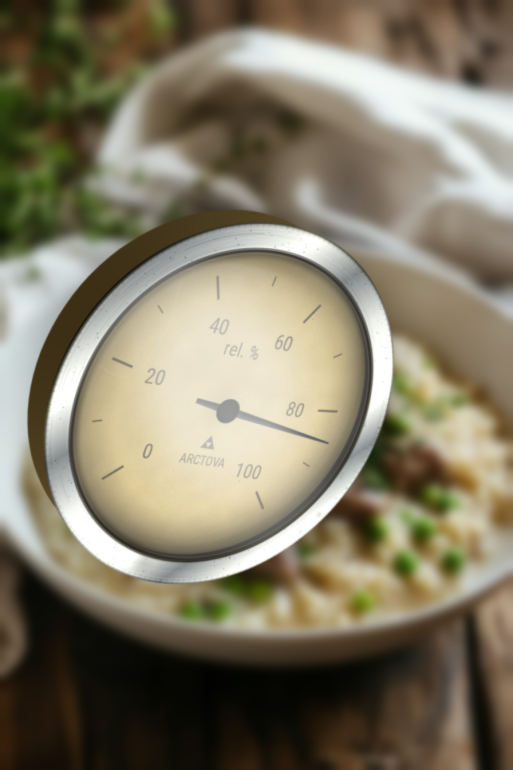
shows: 85 %
